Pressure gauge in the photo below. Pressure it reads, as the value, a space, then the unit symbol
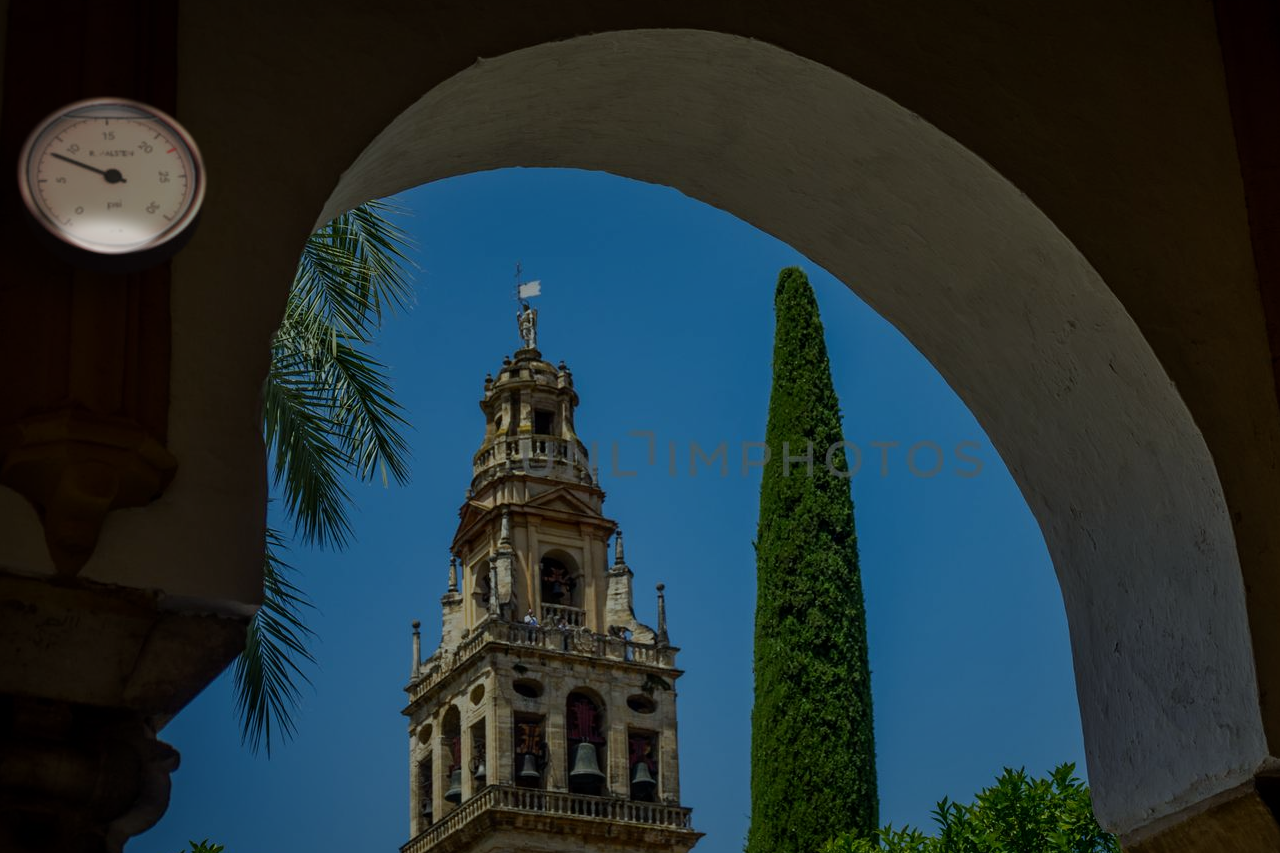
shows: 8 psi
